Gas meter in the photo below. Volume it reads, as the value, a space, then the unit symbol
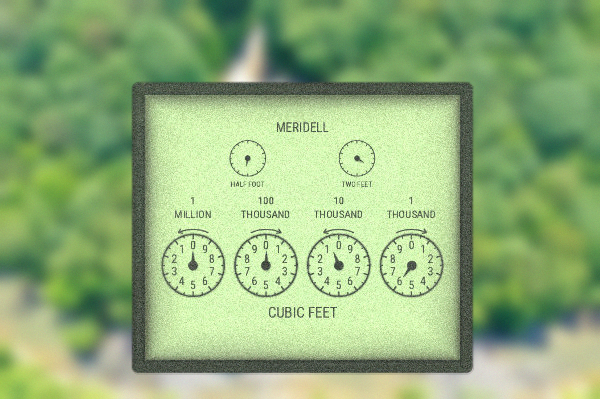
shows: 600 ft³
